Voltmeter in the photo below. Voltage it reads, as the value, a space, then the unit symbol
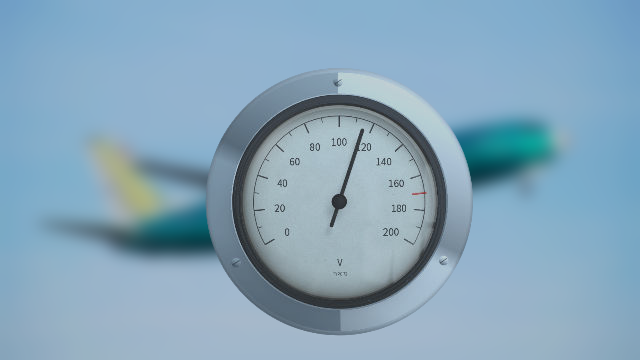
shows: 115 V
